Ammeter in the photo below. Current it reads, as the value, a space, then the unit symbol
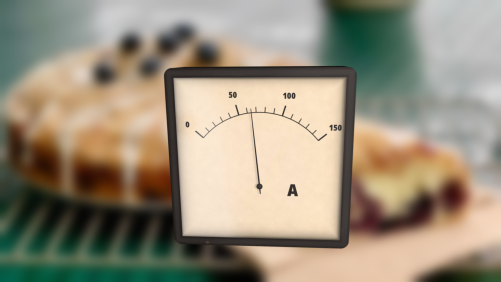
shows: 65 A
